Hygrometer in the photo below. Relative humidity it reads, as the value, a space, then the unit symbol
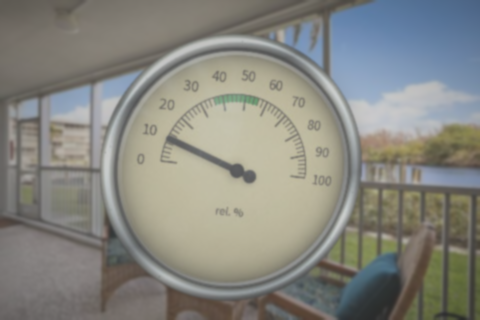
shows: 10 %
